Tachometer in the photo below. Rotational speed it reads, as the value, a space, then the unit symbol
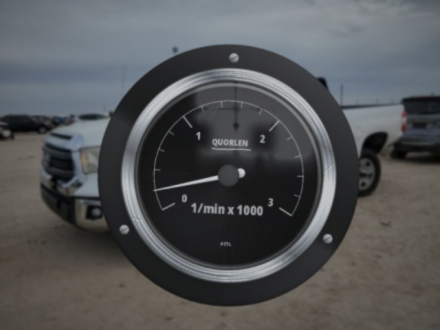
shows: 200 rpm
